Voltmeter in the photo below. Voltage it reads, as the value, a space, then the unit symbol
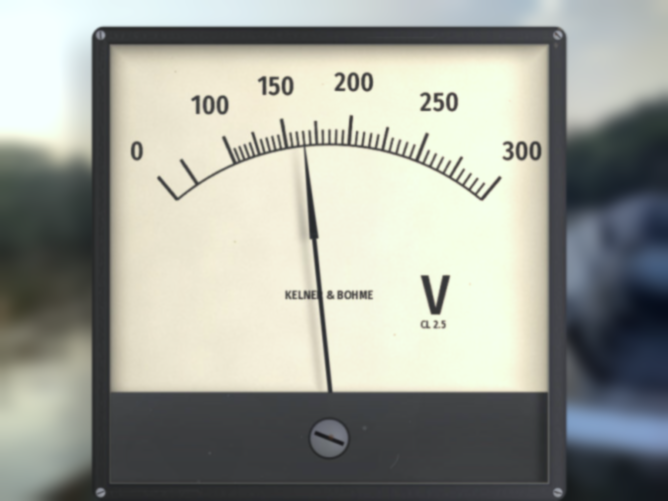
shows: 165 V
